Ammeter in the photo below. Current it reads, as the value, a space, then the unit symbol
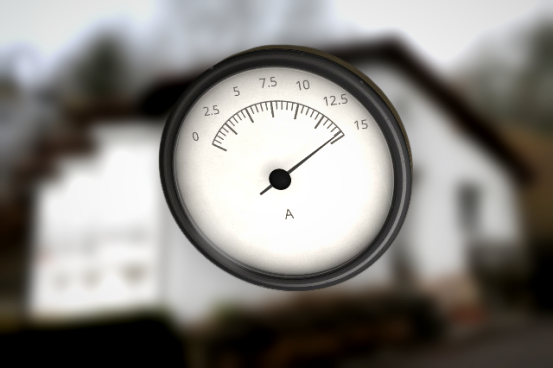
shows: 14.5 A
